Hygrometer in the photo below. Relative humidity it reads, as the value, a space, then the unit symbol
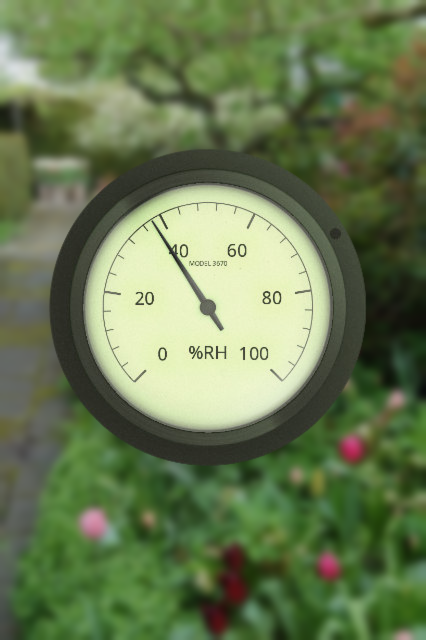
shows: 38 %
